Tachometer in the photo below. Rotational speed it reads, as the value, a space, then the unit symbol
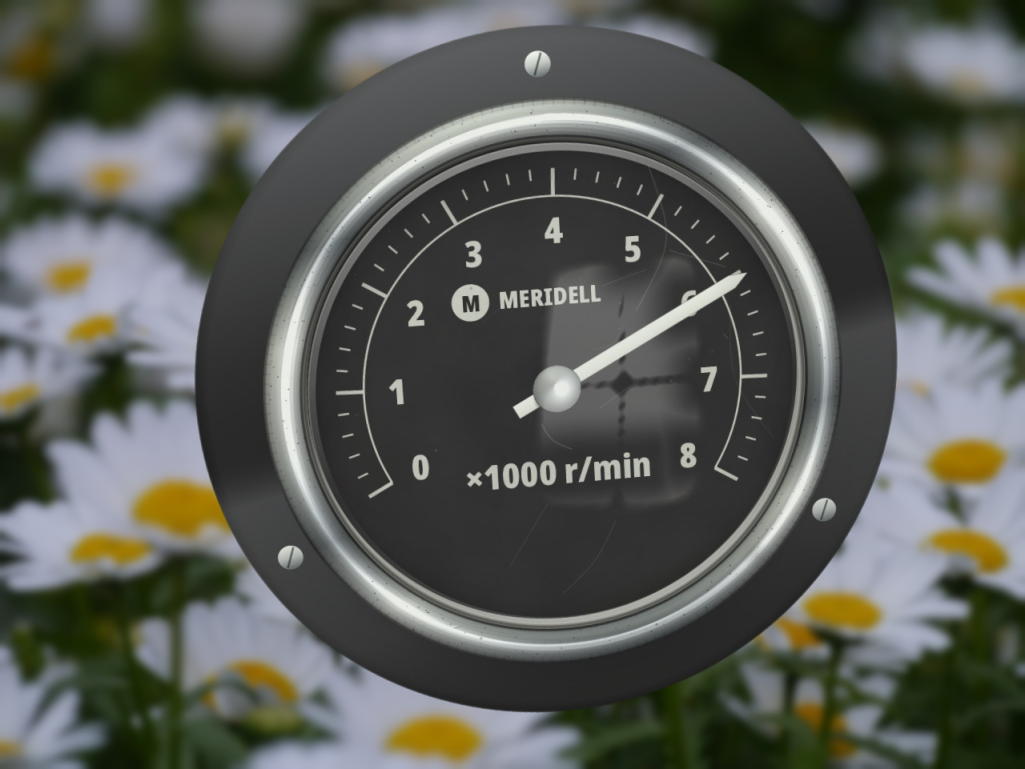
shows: 6000 rpm
